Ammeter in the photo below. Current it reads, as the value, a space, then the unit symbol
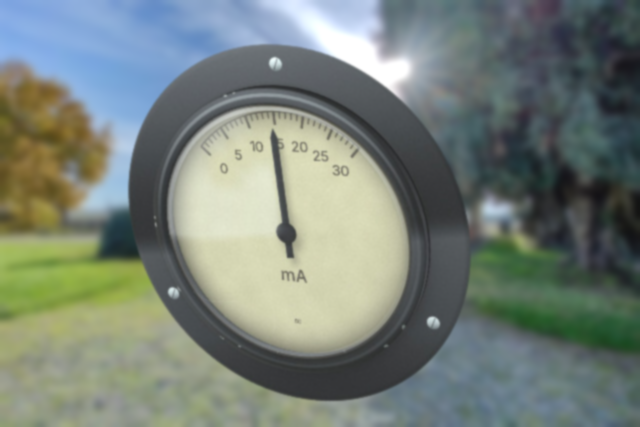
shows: 15 mA
